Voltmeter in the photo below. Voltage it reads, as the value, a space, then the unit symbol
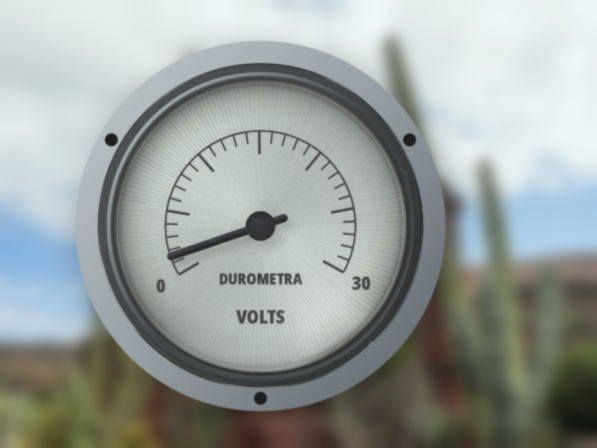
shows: 1.5 V
